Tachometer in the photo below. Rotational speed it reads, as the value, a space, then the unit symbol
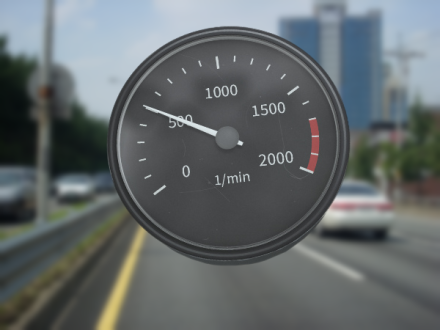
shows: 500 rpm
